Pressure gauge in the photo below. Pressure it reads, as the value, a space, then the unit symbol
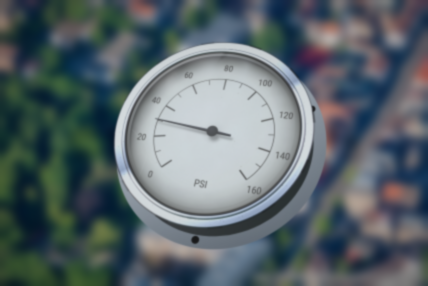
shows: 30 psi
